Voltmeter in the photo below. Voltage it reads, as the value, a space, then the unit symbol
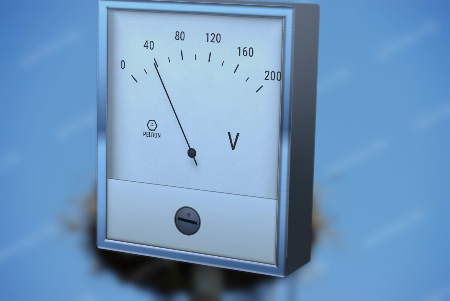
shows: 40 V
